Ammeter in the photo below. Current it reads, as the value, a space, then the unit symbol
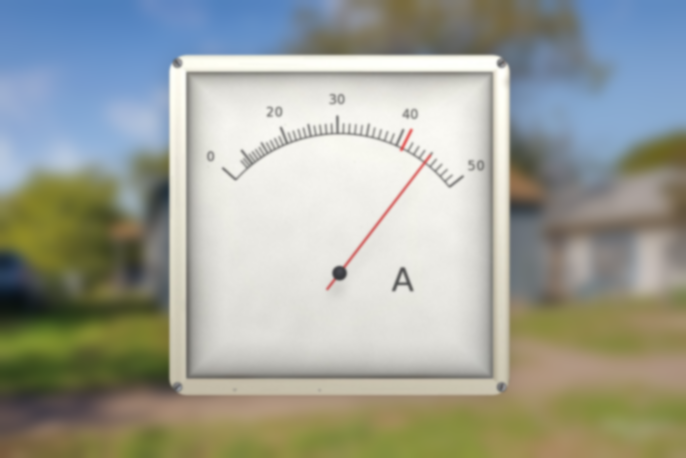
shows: 45 A
